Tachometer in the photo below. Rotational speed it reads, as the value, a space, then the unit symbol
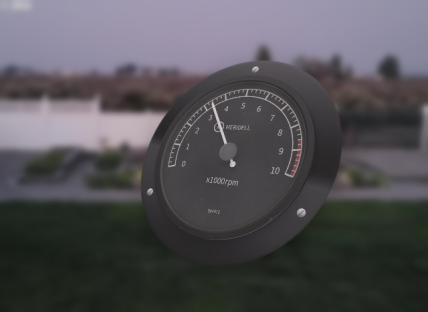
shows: 3400 rpm
